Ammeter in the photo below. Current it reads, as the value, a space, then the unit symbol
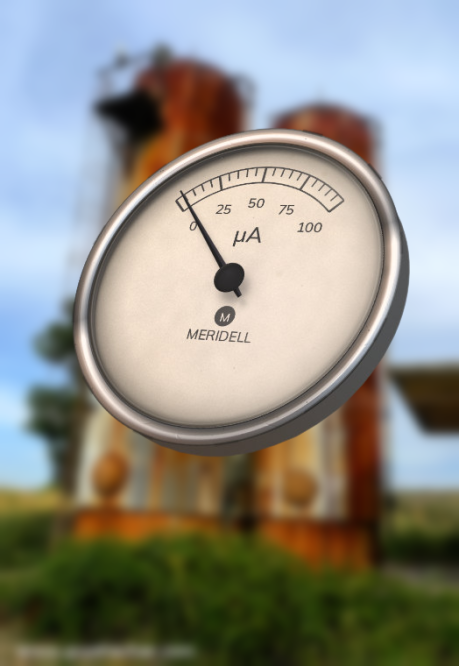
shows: 5 µA
